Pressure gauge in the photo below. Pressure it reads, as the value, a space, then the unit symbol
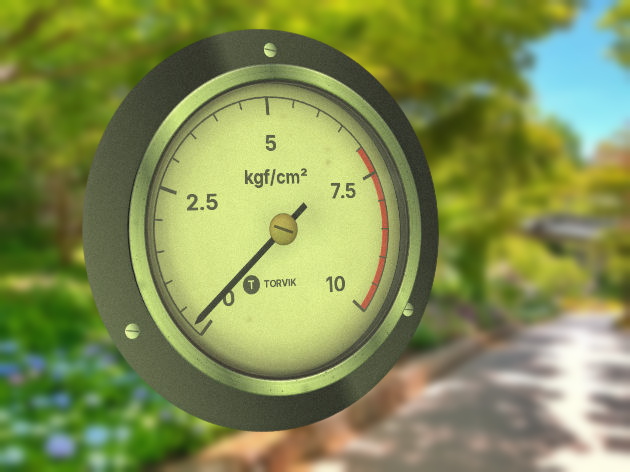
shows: 0.25 kg/cm²
